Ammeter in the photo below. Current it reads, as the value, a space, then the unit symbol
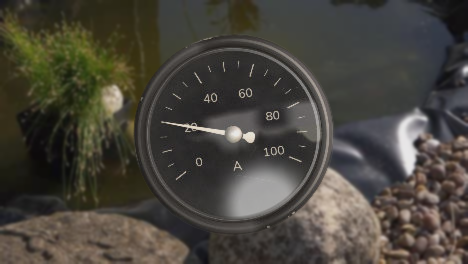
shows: 20 A
